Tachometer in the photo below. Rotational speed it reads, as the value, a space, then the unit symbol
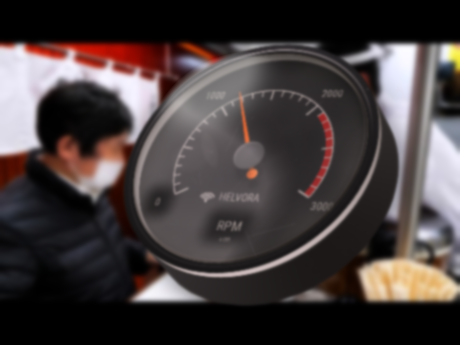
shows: 1200 rpm
